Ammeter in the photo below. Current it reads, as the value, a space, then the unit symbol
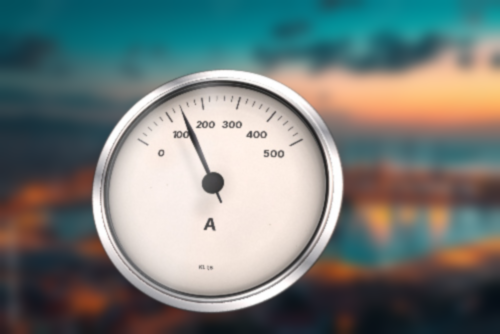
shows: 140 A
